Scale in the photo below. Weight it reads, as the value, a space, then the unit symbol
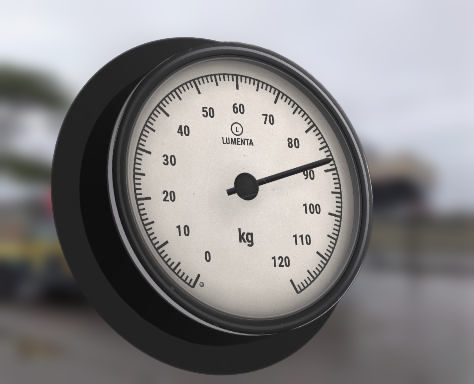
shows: 88 kg
